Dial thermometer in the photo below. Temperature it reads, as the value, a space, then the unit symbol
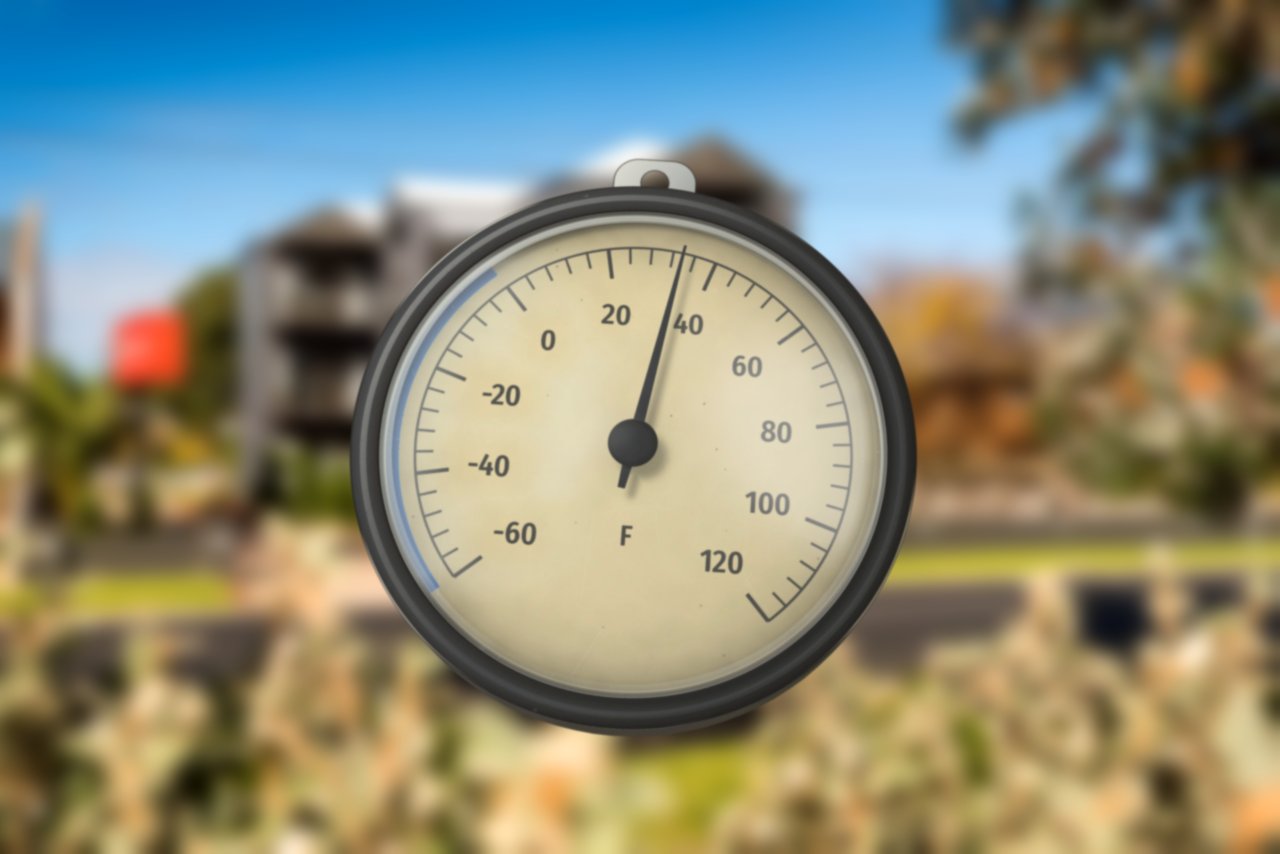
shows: 34 °F
